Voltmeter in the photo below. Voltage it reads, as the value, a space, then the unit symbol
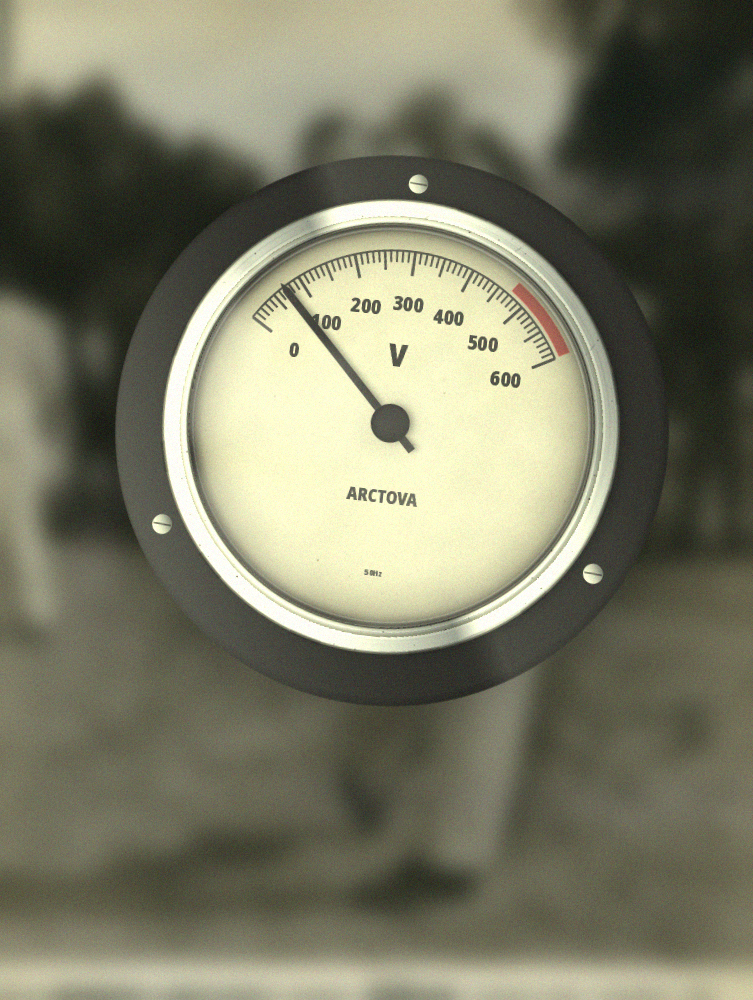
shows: 70 V
